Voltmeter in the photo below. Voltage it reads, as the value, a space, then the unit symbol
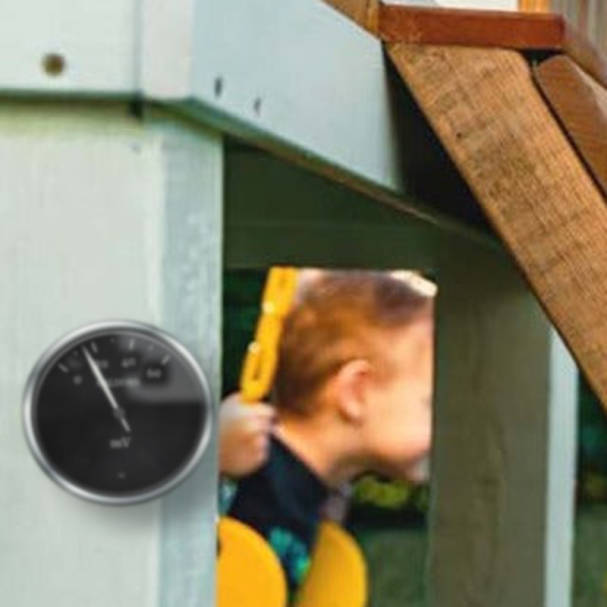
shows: 15 mV
